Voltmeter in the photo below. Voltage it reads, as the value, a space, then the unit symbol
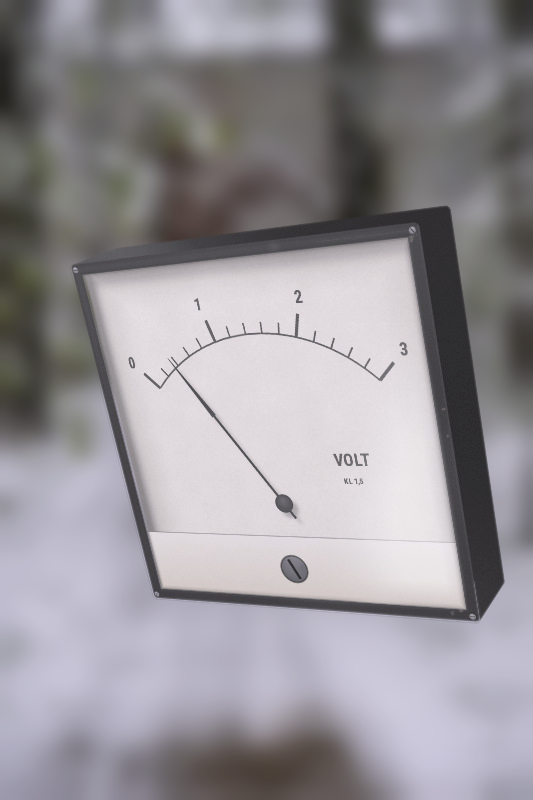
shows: 0.4 V
